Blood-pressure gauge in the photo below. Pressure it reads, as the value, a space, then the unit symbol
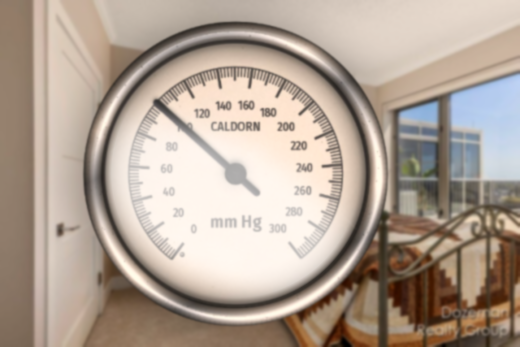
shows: 100 mmHg
